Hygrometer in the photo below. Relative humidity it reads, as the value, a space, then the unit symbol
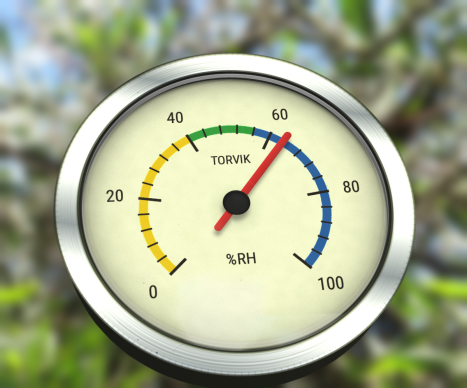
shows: 64 %
